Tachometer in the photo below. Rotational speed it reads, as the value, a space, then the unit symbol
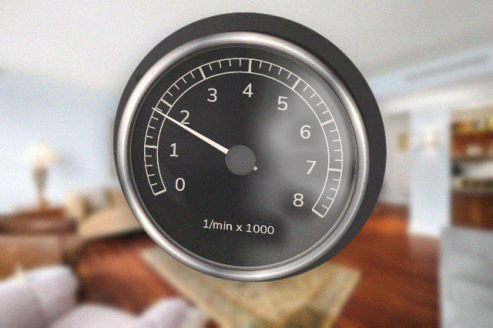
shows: 1800 rpm
